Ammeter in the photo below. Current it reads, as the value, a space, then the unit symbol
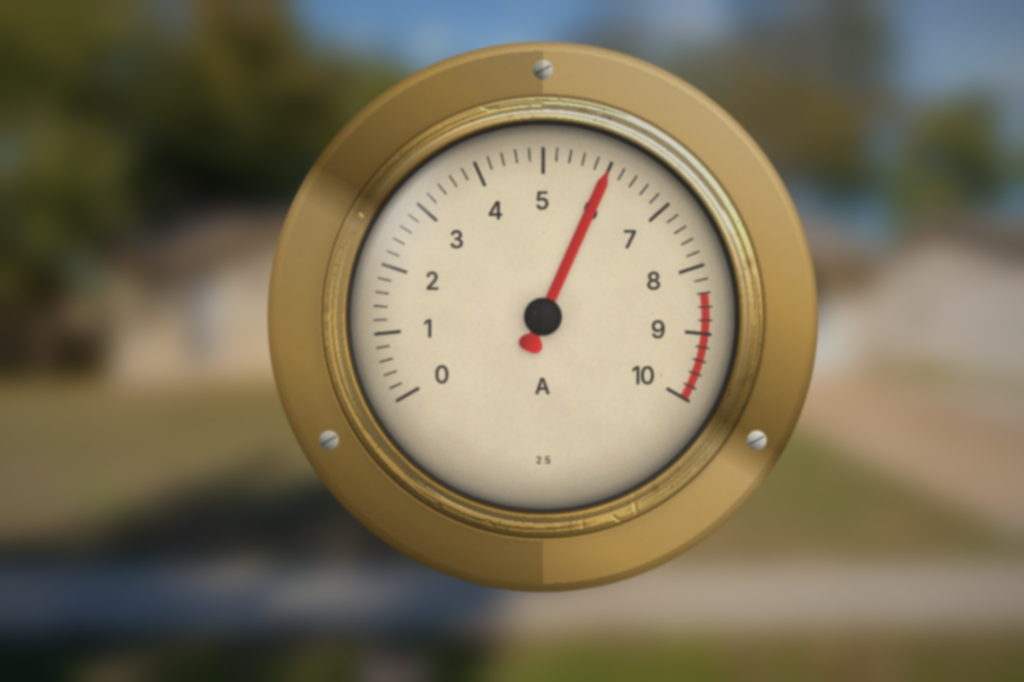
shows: 6 A
